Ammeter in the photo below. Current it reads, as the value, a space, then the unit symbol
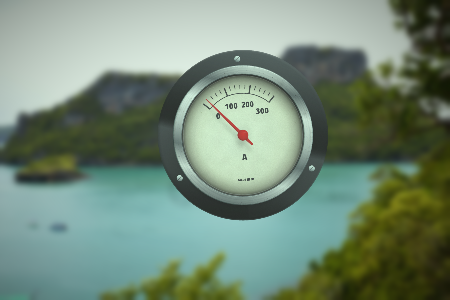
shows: 20 A
